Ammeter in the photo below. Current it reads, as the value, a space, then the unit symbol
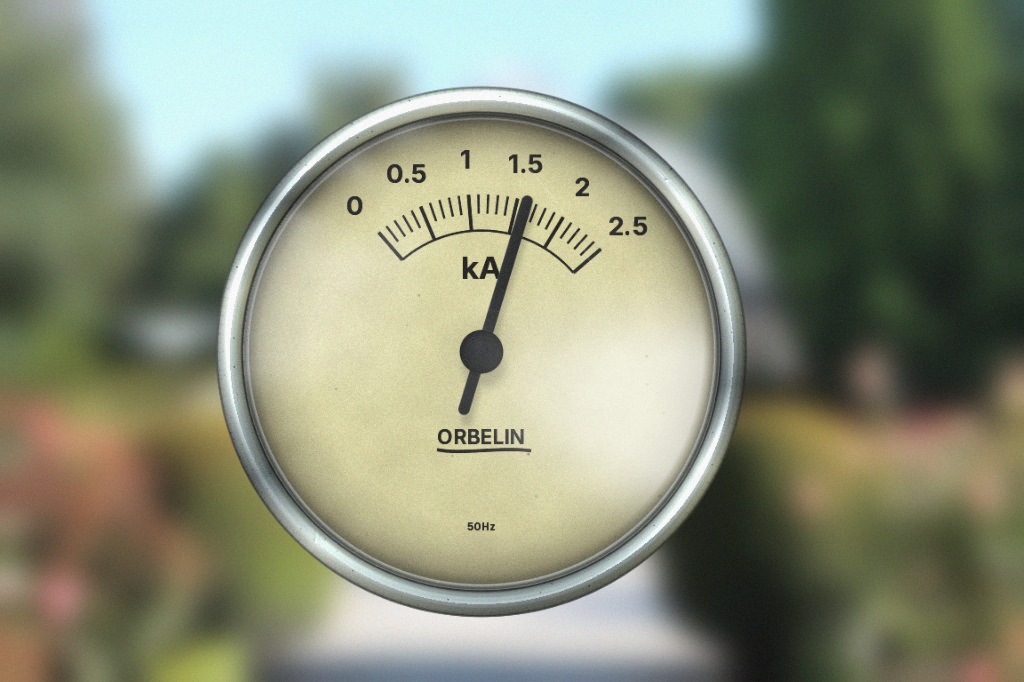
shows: 1.6 kA
